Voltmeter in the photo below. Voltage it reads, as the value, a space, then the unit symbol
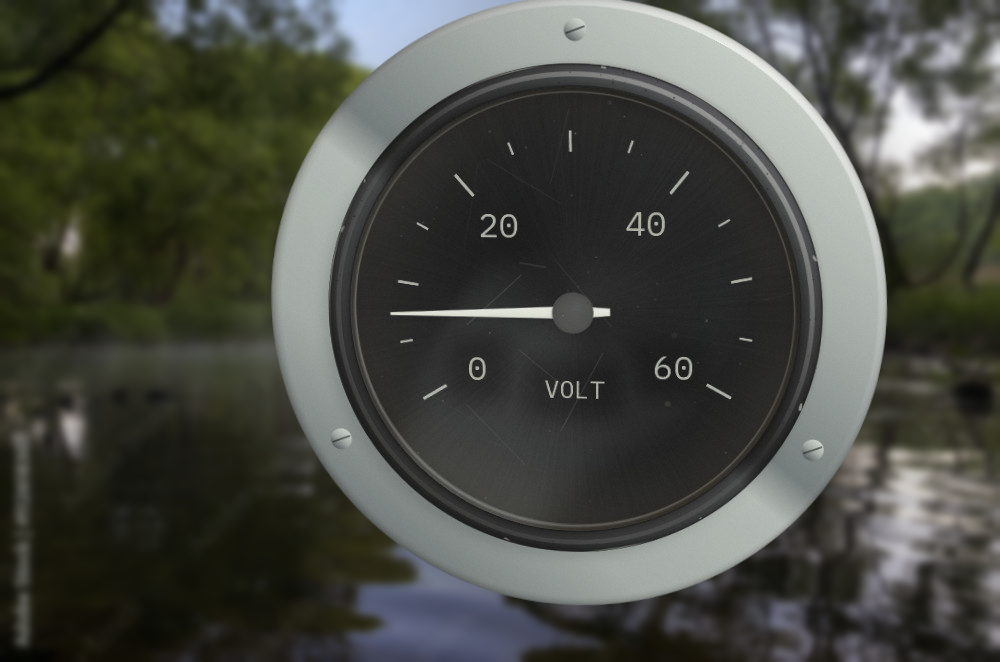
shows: 7.5 V
